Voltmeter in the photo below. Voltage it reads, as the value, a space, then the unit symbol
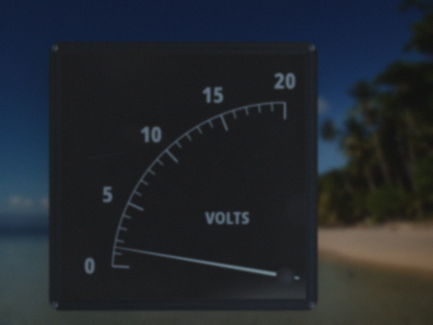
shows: 1.5 V
